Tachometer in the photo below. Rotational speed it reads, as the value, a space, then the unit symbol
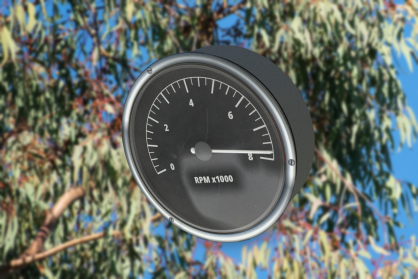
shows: 7750 rpm
